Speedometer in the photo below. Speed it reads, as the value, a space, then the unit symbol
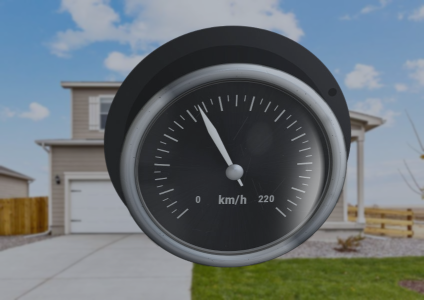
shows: 87.5 km/h
